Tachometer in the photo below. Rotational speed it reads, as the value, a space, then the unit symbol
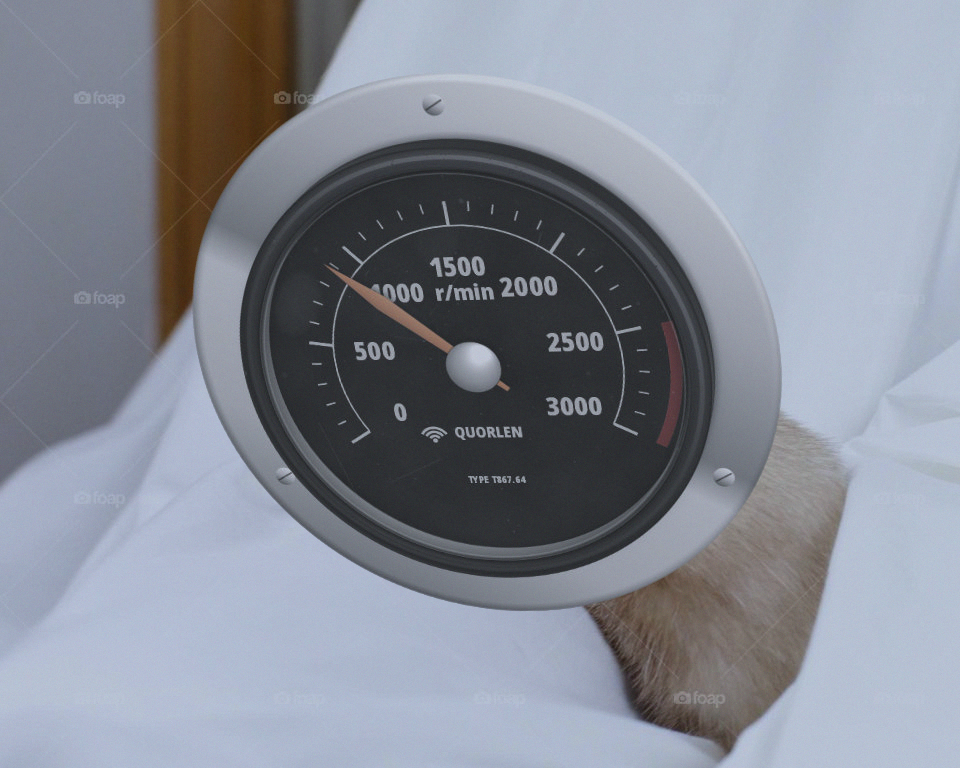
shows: 900 rpm
